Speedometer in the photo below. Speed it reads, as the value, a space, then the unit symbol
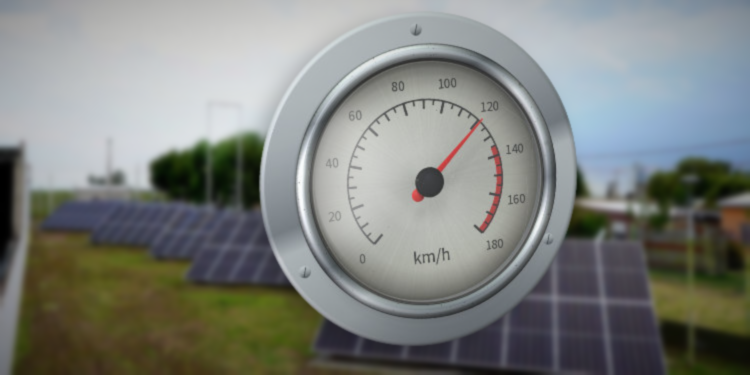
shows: 120 km/h
